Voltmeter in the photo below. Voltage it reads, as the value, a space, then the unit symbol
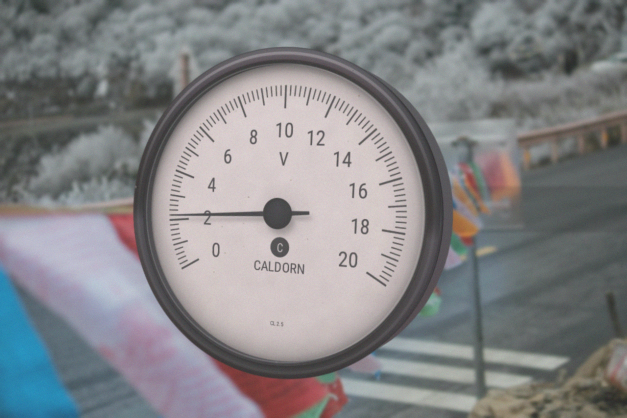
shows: 2.2 V
